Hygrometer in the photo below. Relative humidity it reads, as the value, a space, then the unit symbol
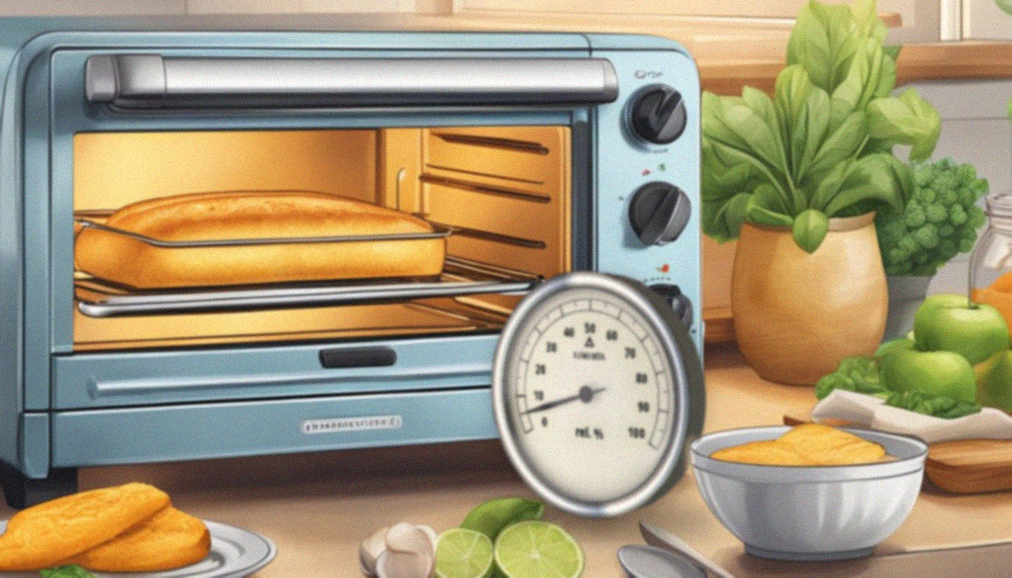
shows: 5 %
